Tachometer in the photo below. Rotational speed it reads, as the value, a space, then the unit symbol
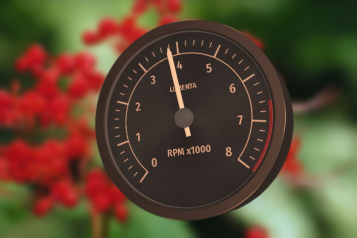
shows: 3800 rpm
